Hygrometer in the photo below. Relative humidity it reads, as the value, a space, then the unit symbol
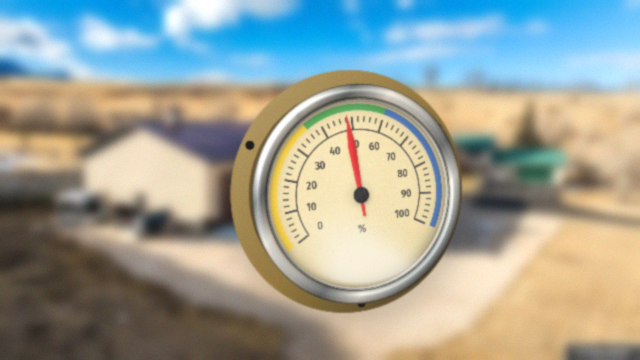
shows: 48 %
